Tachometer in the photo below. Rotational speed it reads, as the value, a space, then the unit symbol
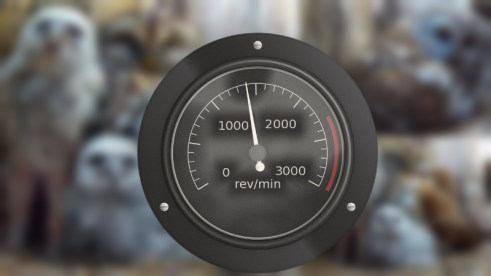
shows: 1400 rpm
